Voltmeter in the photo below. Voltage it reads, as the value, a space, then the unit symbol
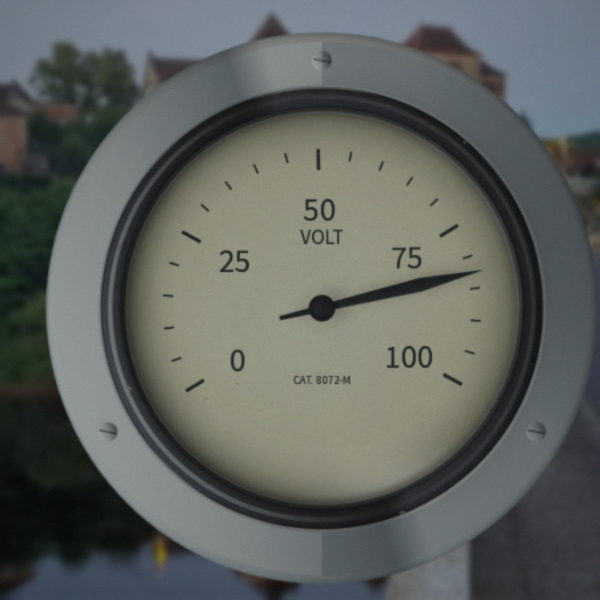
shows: 82.5 V
